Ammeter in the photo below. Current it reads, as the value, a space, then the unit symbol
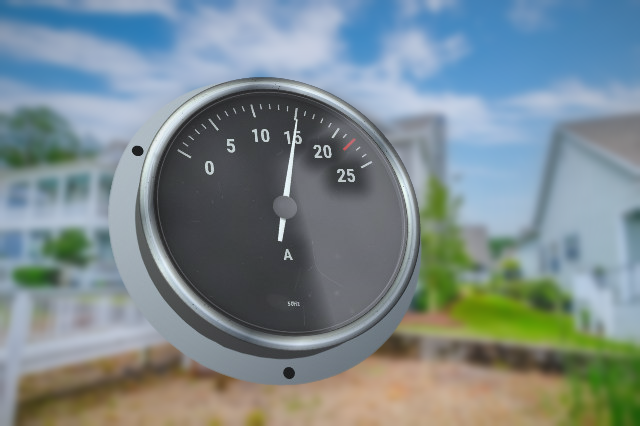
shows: 15 A
